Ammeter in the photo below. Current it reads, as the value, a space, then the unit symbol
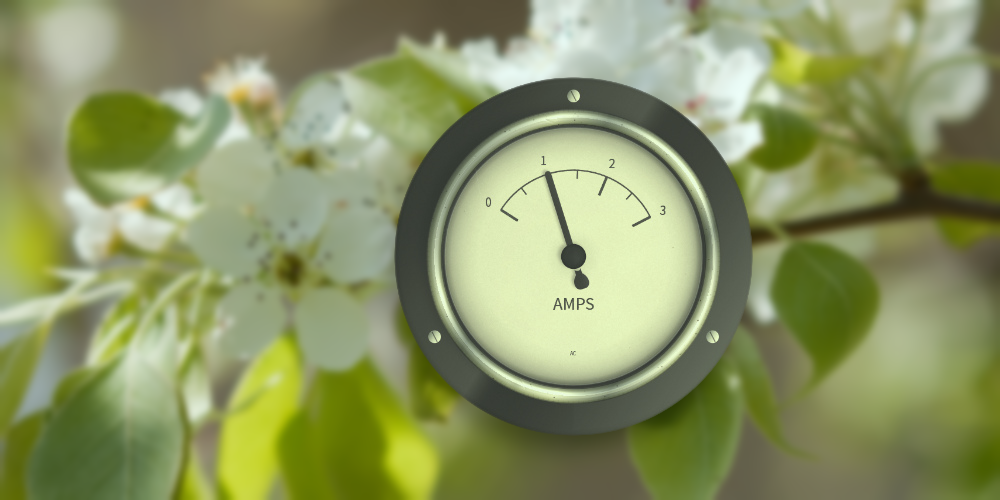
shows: 1 A
